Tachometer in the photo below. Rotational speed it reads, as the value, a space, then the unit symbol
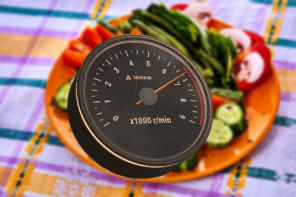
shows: 6750 rpm
